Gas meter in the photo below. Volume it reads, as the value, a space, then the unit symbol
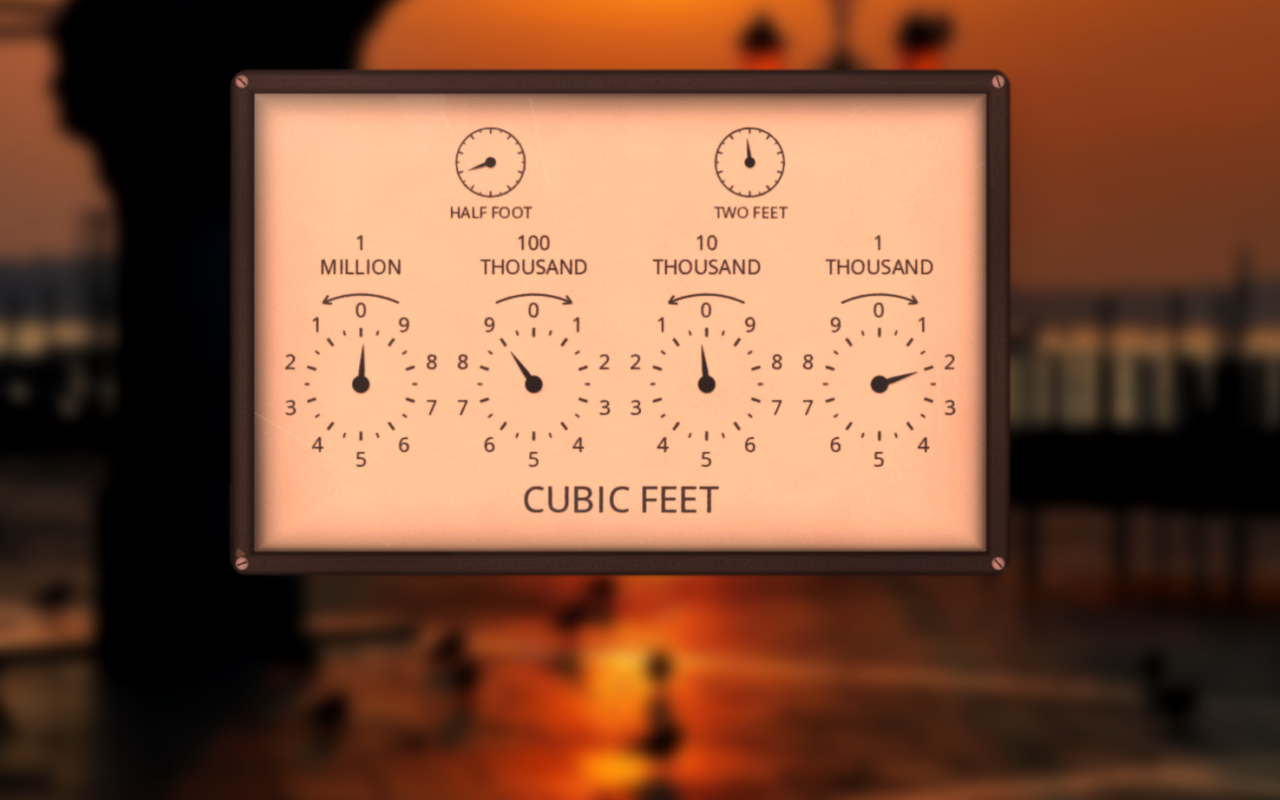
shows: 990200 ft³
